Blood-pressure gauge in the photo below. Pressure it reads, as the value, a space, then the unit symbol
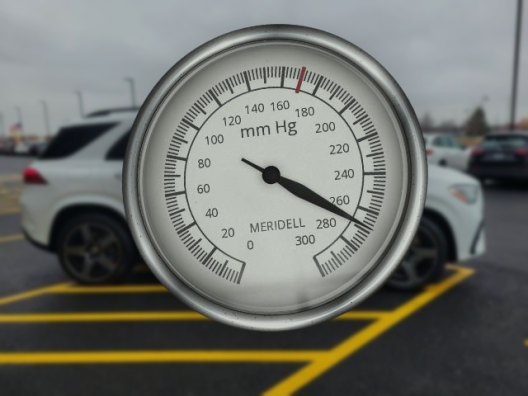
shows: 268 mmHg
